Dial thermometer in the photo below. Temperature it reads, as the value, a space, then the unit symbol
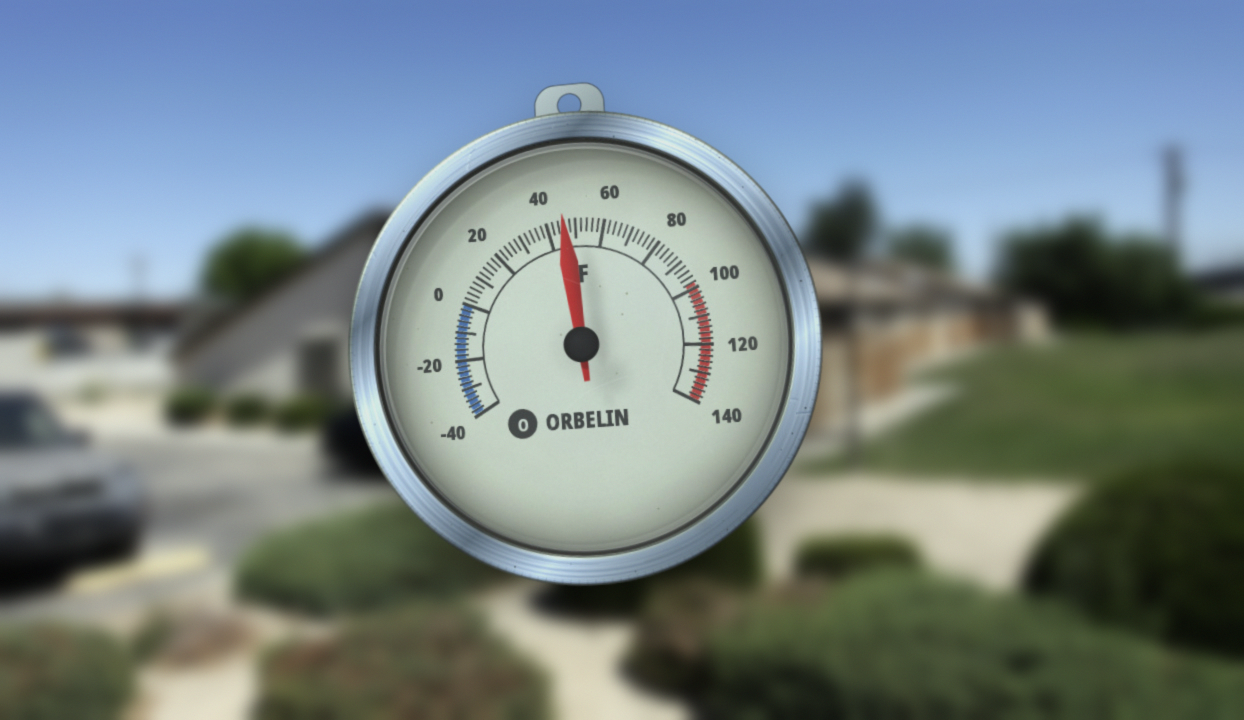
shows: 46 °F
